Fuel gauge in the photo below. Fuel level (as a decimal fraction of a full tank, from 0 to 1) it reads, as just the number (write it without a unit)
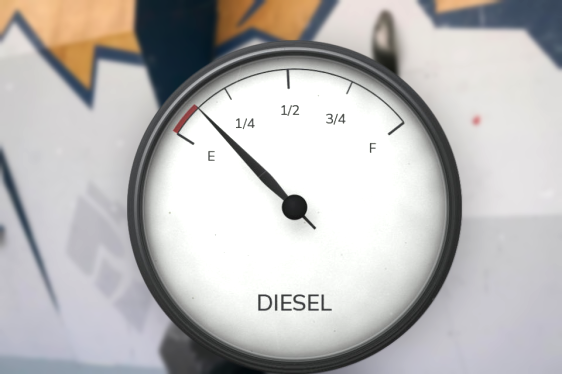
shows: 0.125
